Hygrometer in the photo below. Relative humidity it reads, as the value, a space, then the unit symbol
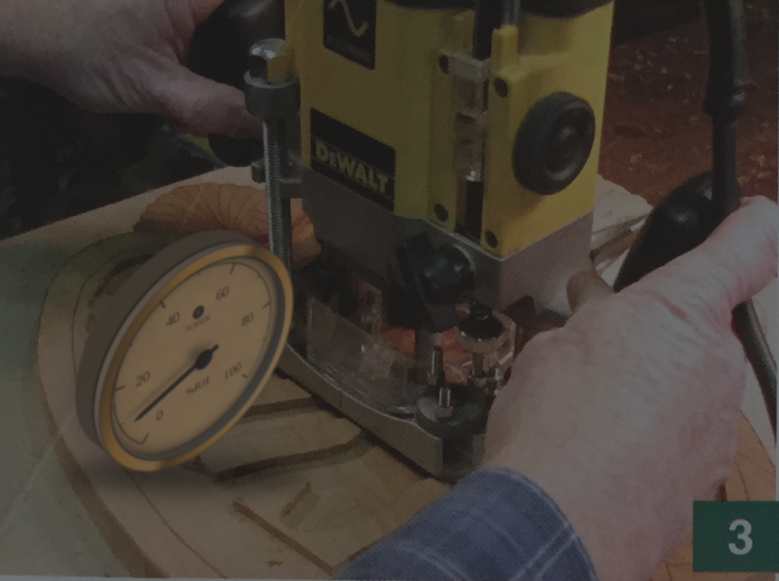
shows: 10 %
